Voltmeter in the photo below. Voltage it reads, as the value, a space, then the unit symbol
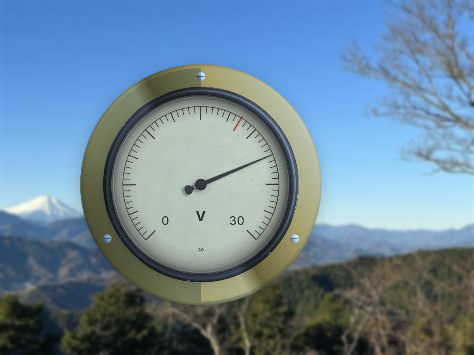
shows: 22.5 V
